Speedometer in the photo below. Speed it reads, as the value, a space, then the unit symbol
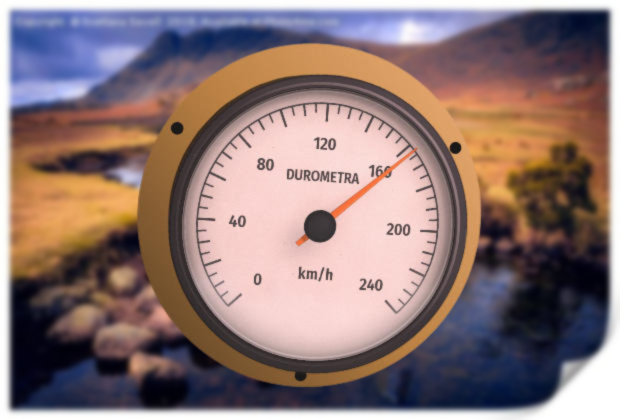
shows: 162.5 km/h
